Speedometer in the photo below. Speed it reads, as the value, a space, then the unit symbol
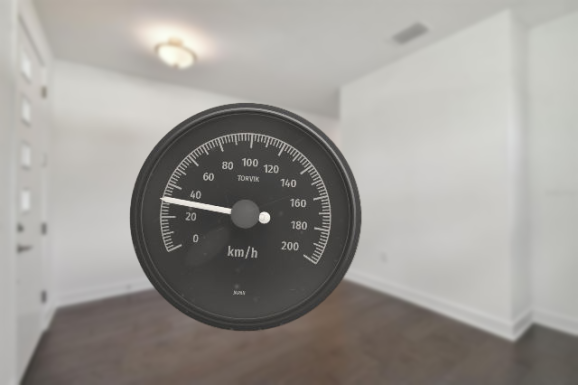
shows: 30 km/h
